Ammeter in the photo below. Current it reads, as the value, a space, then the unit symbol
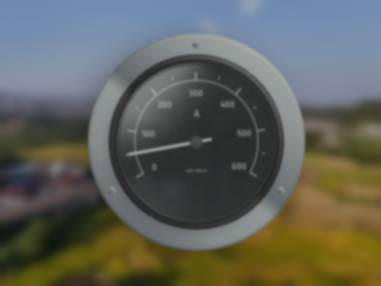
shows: 50 A
